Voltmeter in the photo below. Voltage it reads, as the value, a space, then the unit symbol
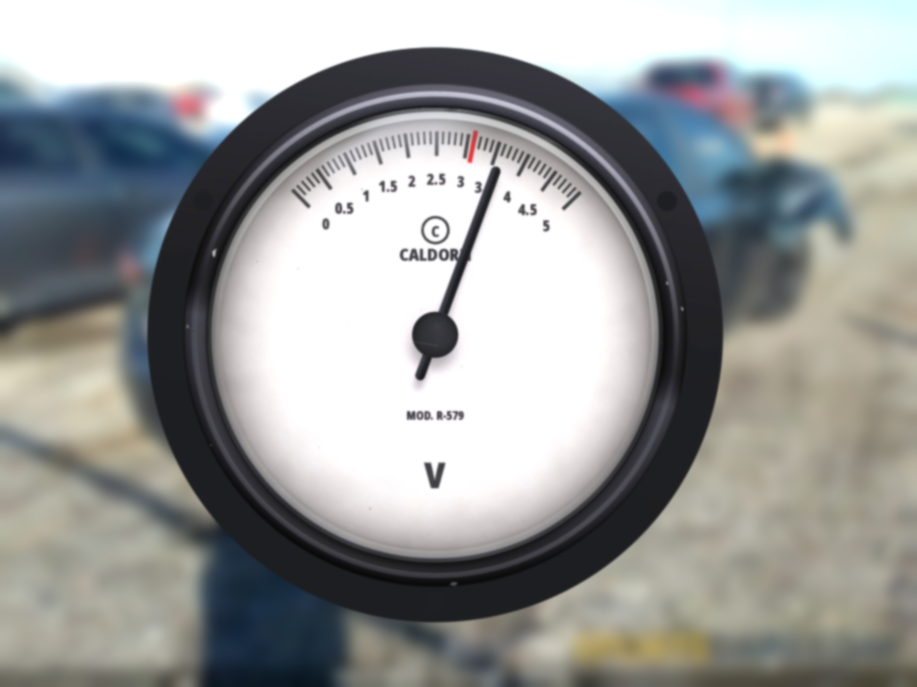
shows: 3.6 V
